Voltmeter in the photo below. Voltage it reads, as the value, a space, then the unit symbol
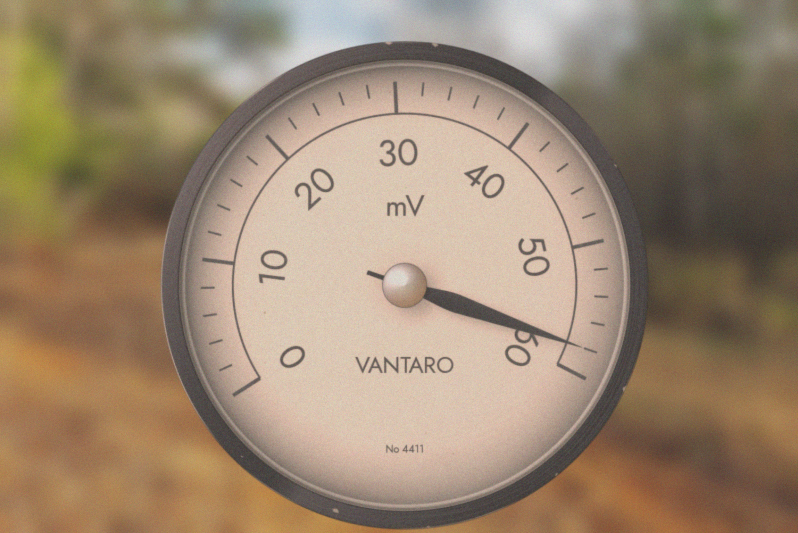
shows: 58 mV
